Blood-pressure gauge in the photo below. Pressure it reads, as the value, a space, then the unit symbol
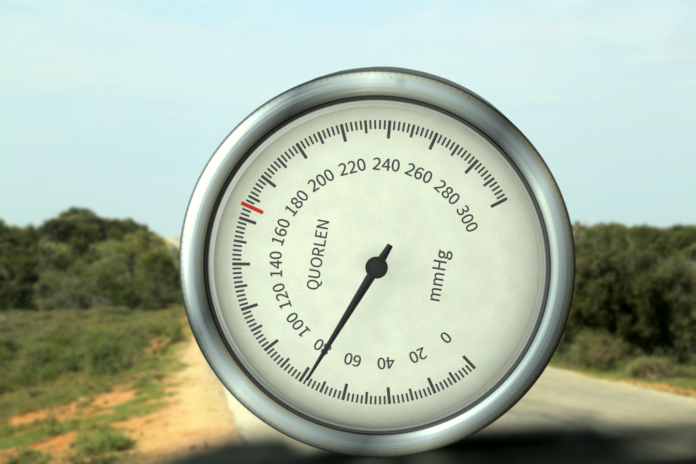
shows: 78 mmHg
